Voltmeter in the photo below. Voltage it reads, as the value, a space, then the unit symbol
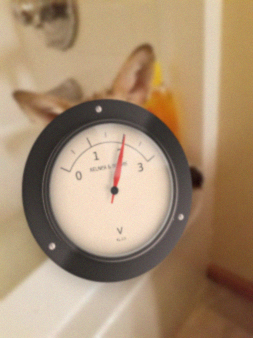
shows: 2 V
